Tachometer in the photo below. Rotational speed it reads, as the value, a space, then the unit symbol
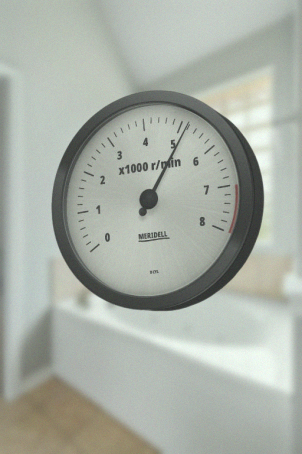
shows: 5200 rpm
